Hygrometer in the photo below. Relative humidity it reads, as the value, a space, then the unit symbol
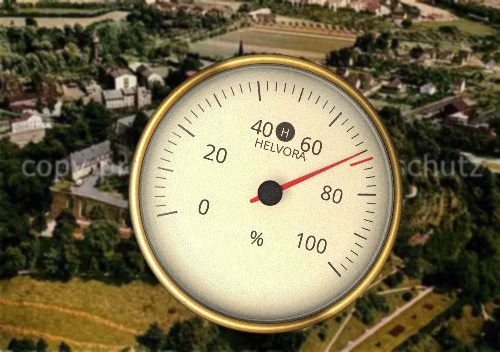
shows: 70 %
